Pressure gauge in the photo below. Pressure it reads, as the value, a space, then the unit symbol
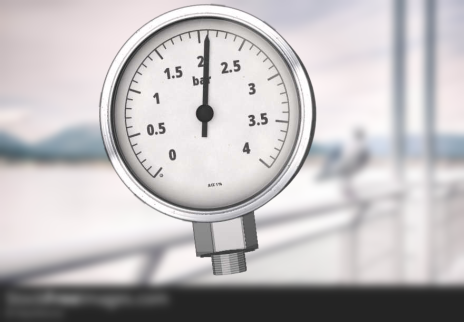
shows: 2.1 bar
